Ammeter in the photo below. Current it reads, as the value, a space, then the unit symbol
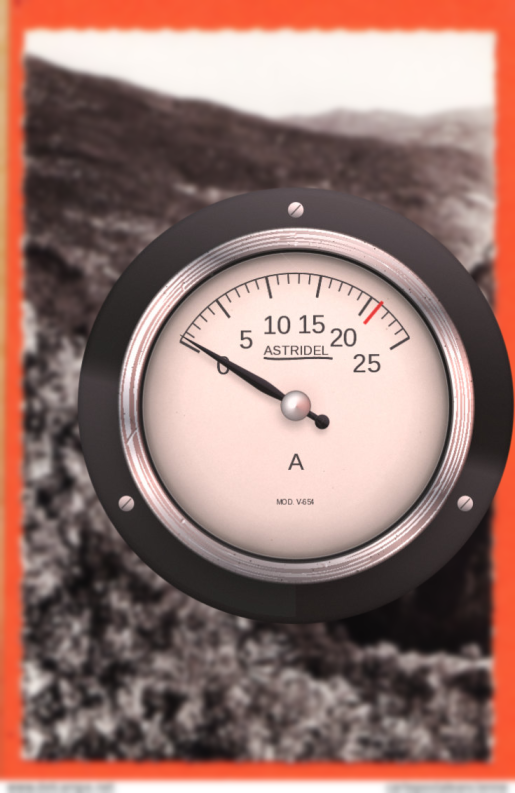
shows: 0.5 A
